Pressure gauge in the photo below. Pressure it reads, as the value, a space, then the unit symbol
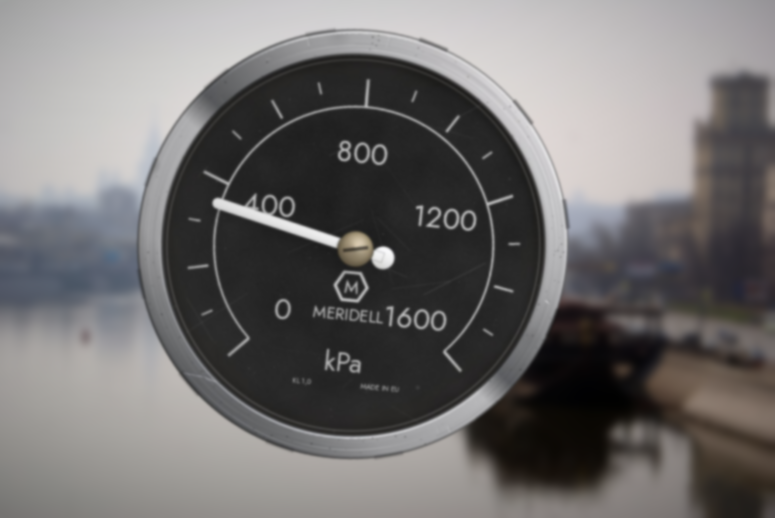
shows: 350 kPa
